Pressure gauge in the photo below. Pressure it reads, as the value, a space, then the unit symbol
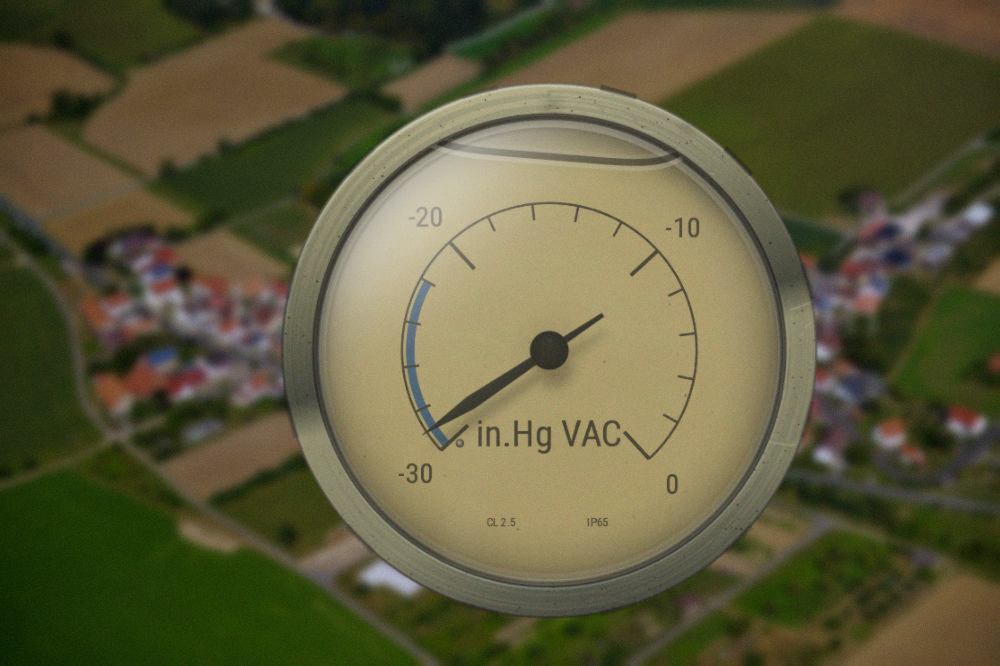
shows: -29 inHg
